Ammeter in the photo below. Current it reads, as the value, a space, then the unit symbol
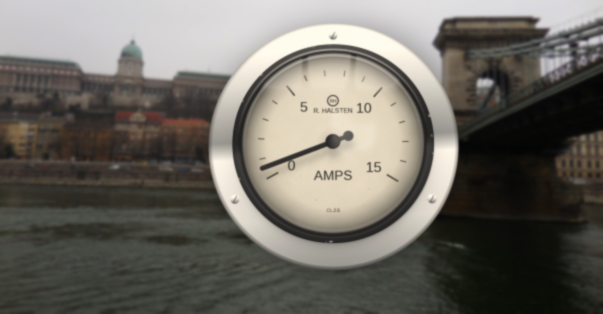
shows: 0.5 A
